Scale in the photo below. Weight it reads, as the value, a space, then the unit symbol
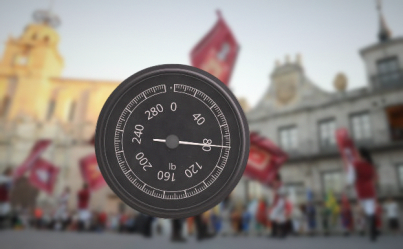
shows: 80 lb
